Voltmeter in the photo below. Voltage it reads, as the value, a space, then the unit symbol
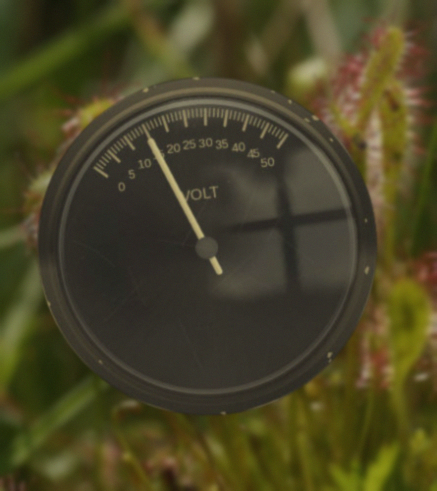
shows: 15 V
